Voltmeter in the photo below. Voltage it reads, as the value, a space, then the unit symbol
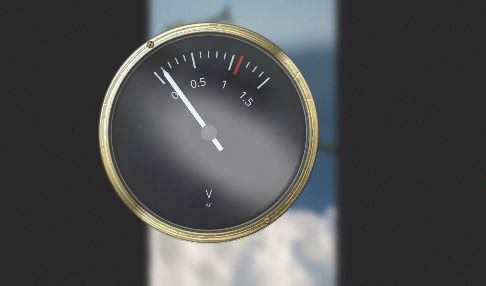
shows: 0.1 V
